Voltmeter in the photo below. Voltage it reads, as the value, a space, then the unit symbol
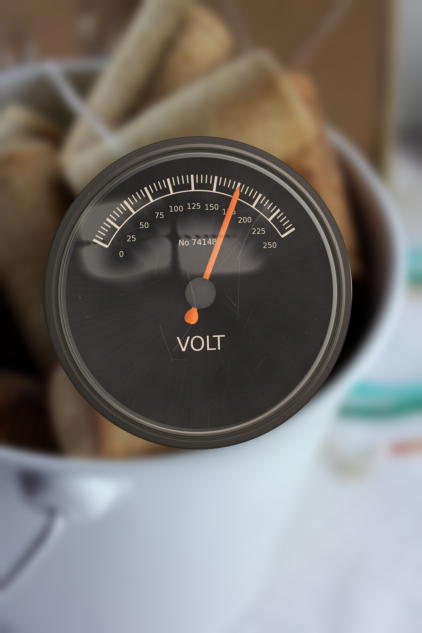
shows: 175 V
